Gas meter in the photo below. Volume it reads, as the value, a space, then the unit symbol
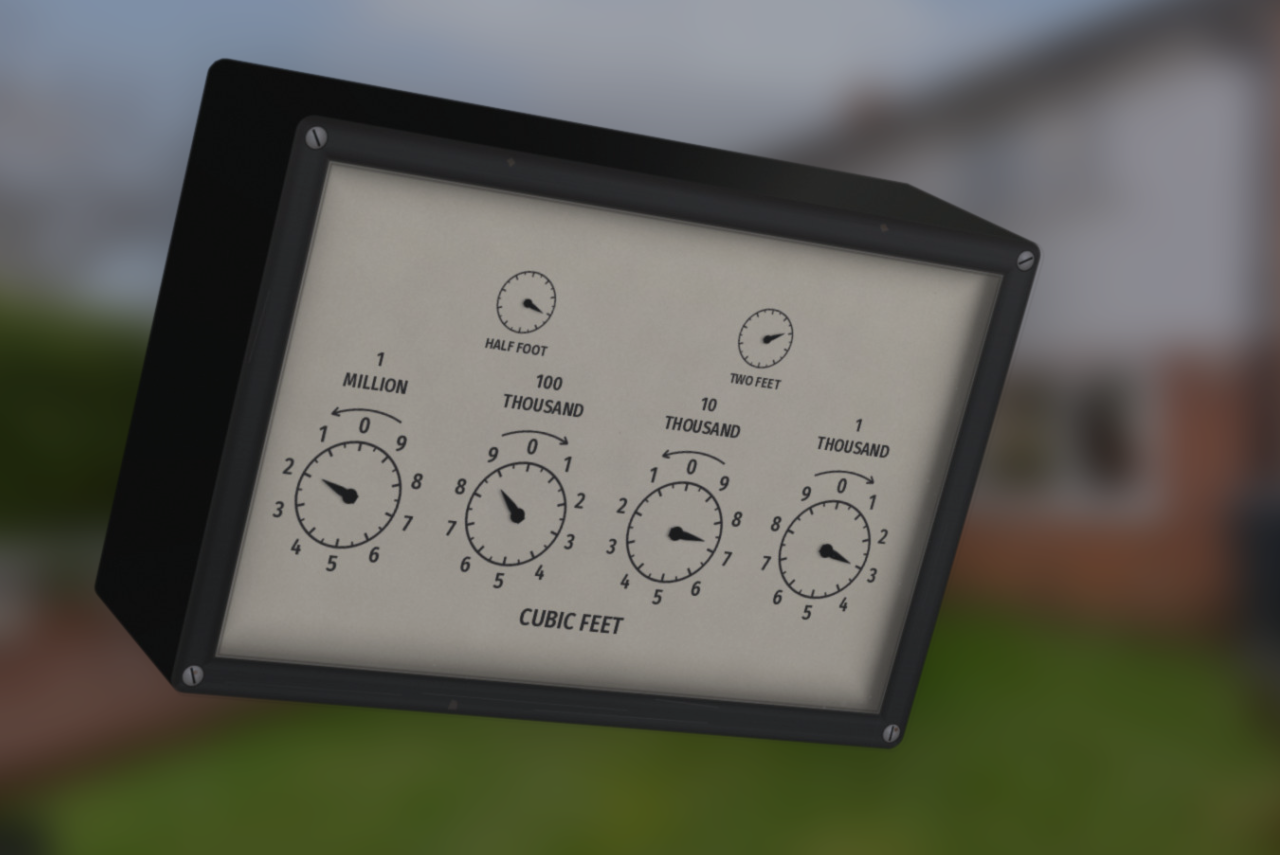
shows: 187300 ft³
